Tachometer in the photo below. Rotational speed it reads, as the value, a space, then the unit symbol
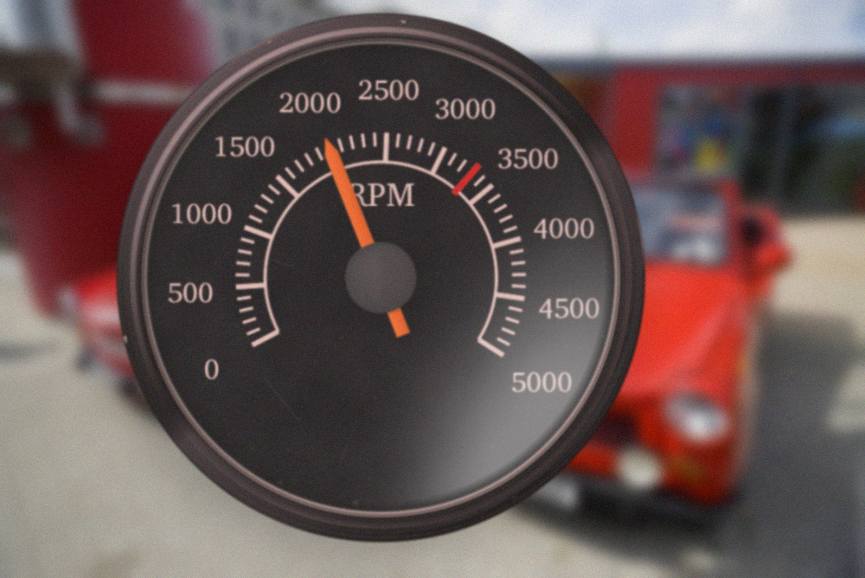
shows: 2000 rpm
